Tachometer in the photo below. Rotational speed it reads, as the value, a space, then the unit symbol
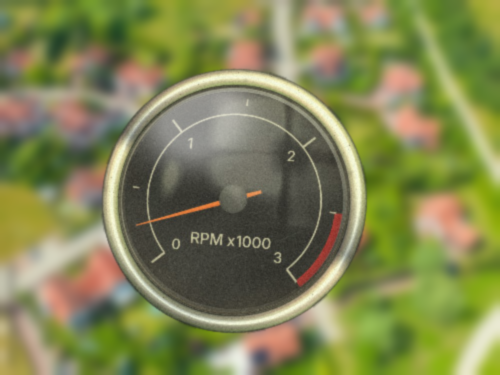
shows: 250 rpm
